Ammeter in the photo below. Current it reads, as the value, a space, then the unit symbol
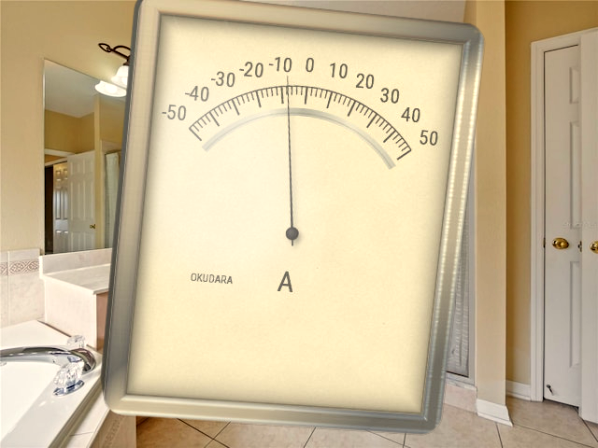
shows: -8 A
